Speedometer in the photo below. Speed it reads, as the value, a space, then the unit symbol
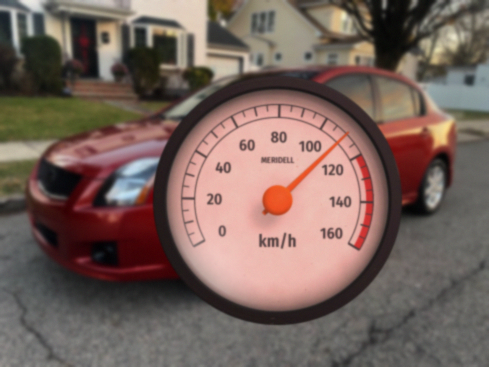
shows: 110 km/h
